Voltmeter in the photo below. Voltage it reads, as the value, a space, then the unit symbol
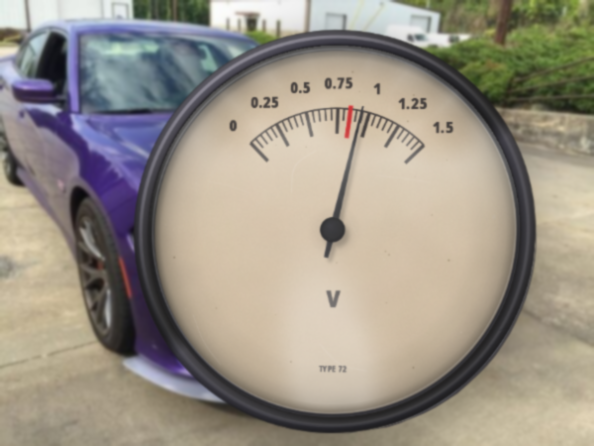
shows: 0.95 V
